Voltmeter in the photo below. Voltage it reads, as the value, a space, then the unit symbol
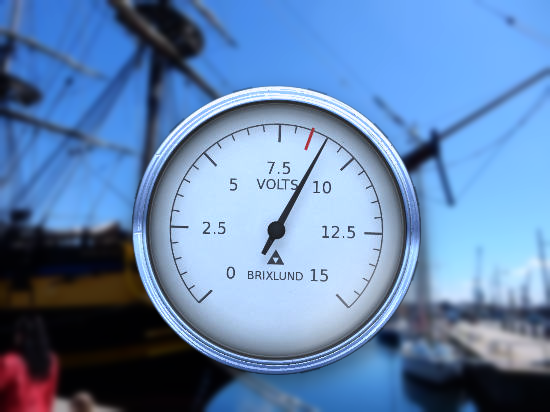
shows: 9 V
